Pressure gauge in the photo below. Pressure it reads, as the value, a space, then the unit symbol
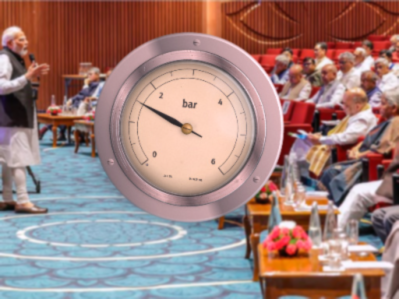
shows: 1.5 bar
